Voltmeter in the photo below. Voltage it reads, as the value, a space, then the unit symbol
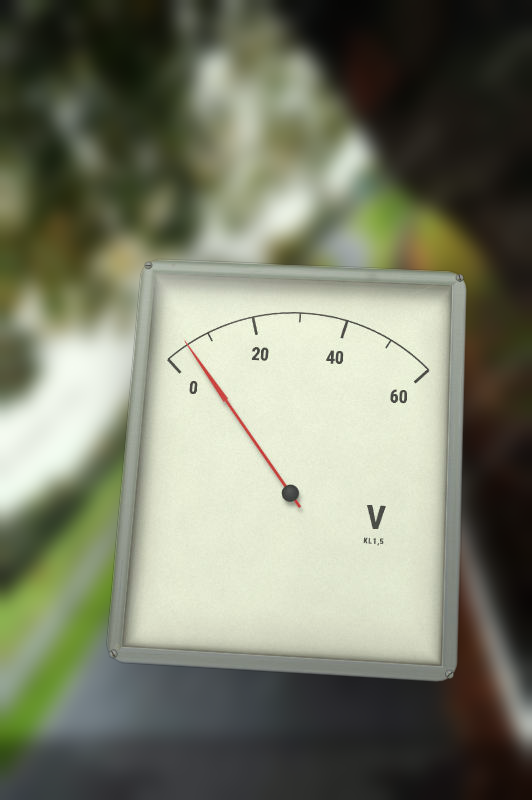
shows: 5 V
